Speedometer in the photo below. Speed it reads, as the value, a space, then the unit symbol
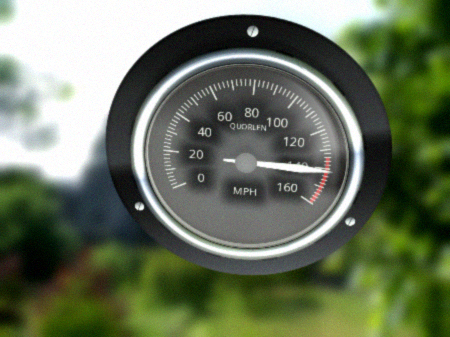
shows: 140 mph
